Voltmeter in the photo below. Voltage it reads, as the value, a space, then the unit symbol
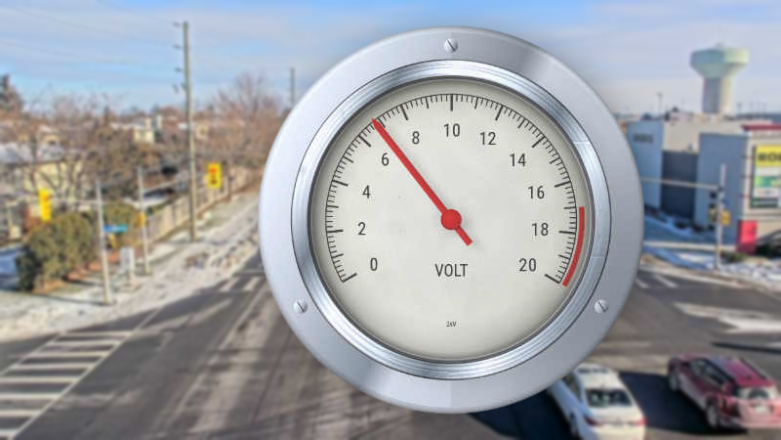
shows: 6.8 V
